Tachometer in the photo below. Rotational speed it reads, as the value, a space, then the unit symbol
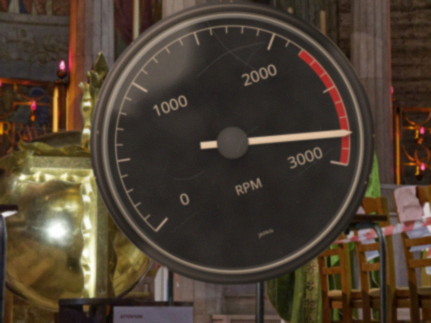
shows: 2800 rpm
